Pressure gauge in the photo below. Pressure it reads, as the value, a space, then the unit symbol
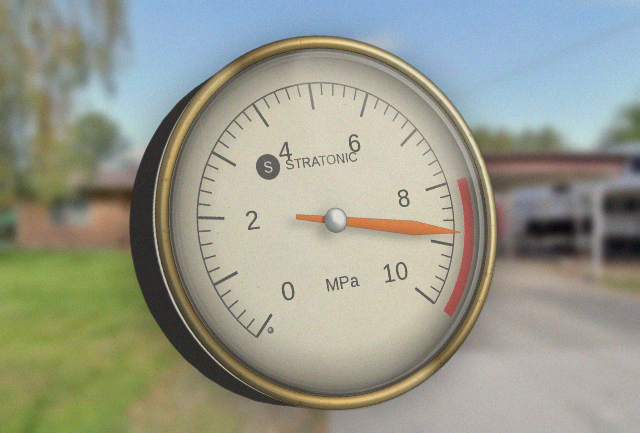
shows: 8.8 MPa
